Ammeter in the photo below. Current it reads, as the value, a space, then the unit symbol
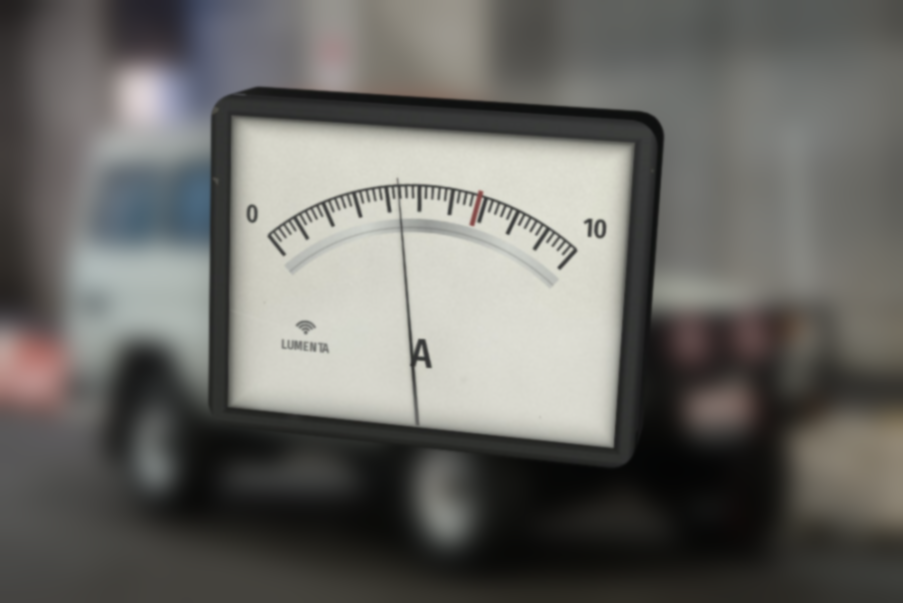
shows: 4.4 A
